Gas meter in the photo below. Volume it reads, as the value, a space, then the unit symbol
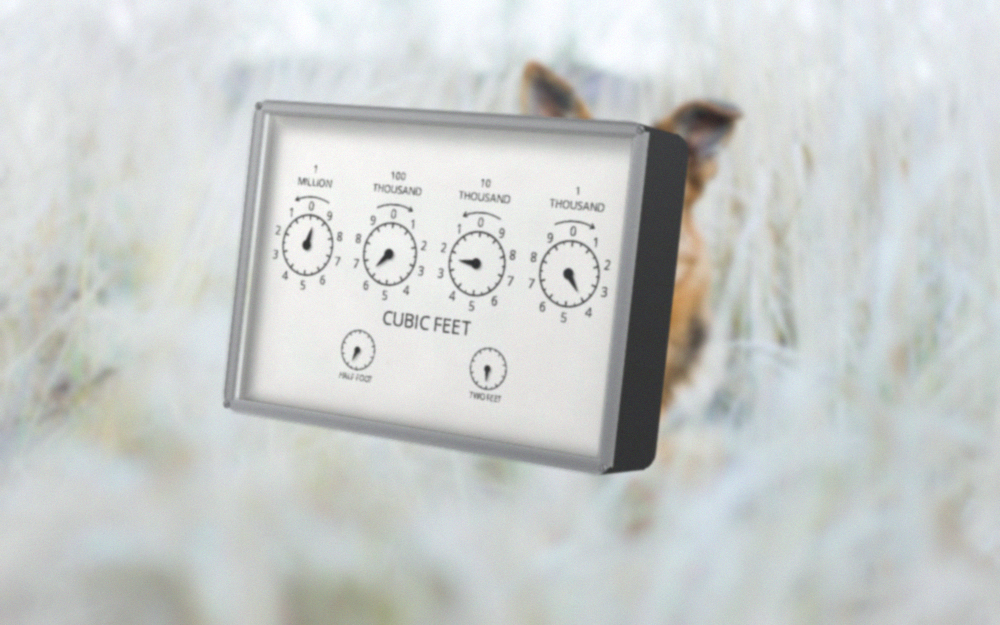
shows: 962400 ft³
